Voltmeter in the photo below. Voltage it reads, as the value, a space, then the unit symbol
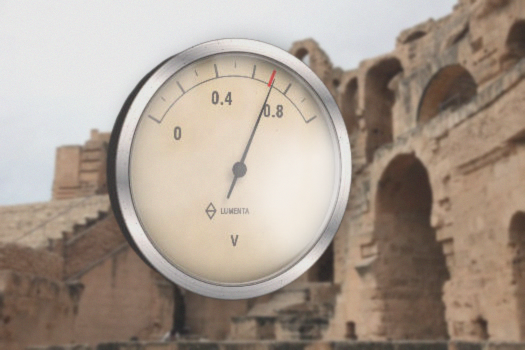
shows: 0.7 V
